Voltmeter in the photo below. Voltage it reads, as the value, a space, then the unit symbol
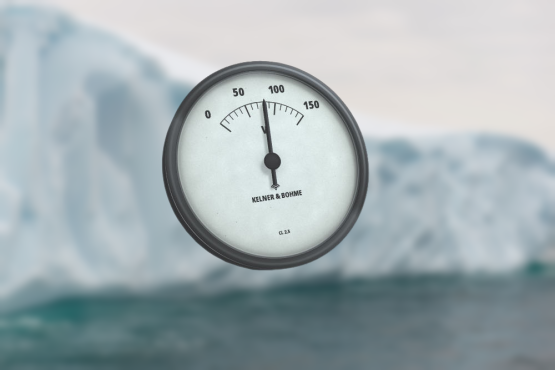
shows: 80 V
